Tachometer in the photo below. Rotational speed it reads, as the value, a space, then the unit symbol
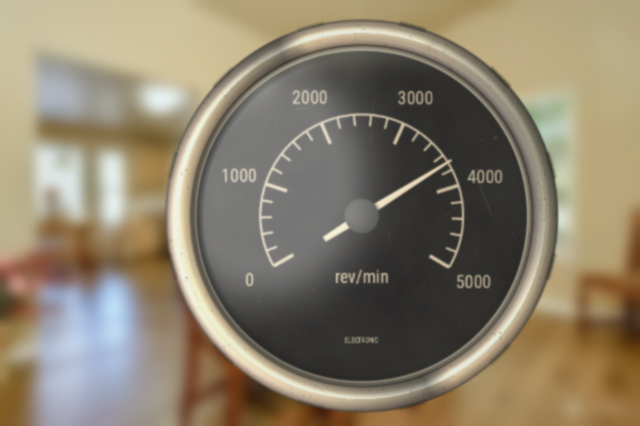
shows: 3700 rpm
